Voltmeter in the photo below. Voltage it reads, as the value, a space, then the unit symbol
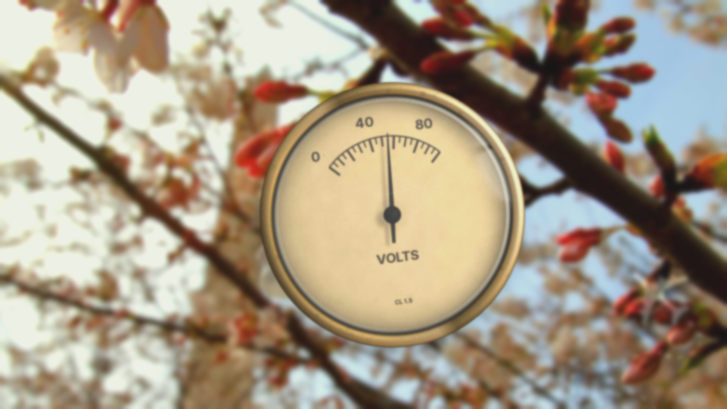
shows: 55 V
